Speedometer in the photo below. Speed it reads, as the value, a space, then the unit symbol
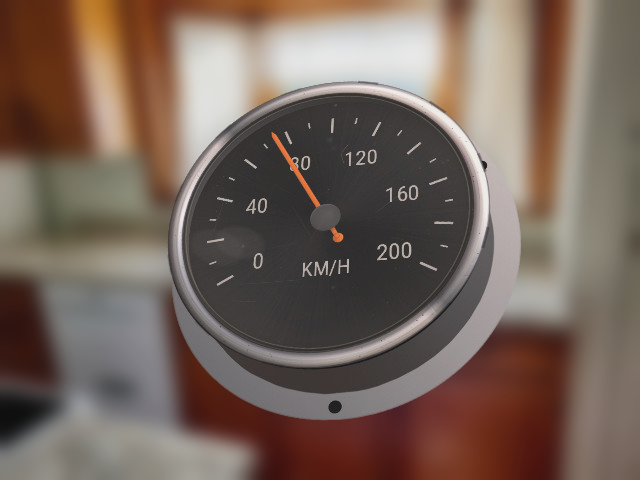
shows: 75 km/h
